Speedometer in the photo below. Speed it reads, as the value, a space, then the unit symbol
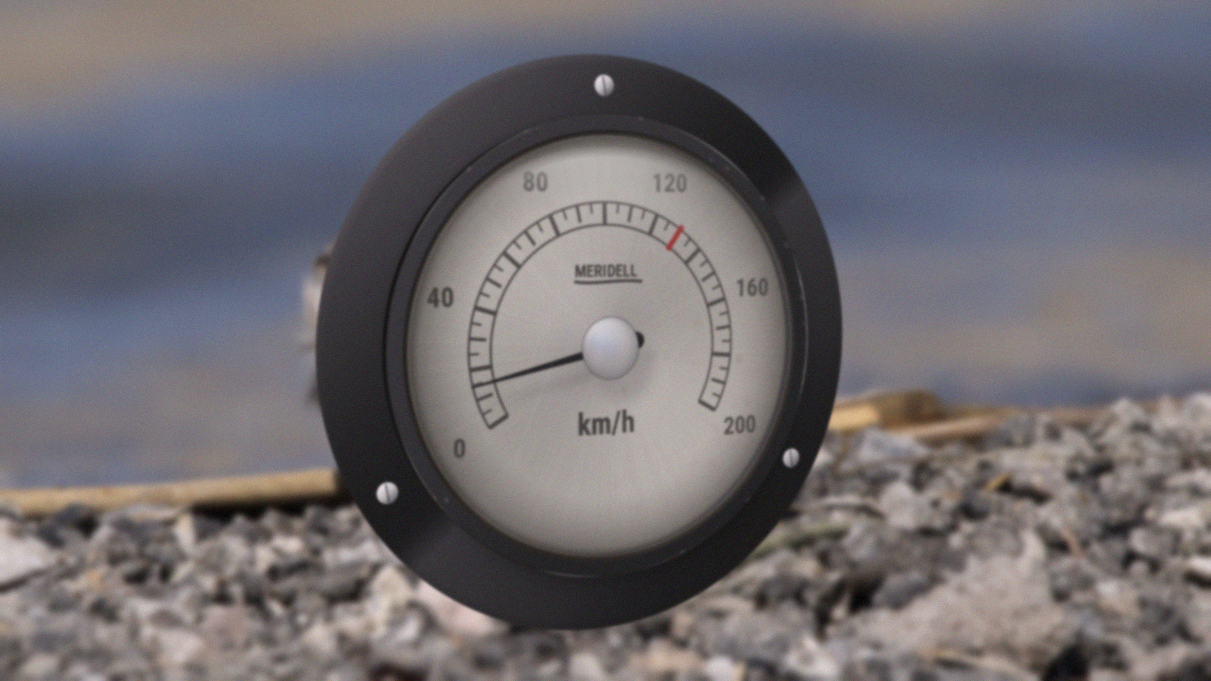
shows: 15 km/h
